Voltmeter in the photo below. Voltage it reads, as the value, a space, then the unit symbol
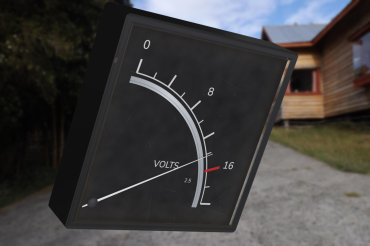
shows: 14 V
